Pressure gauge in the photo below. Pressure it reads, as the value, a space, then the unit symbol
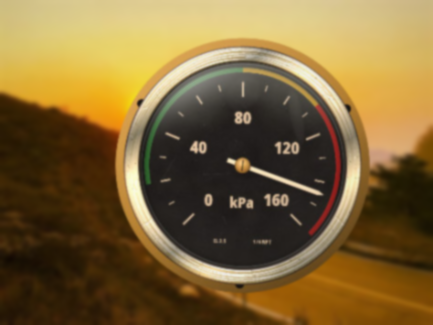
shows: 145 kPa
